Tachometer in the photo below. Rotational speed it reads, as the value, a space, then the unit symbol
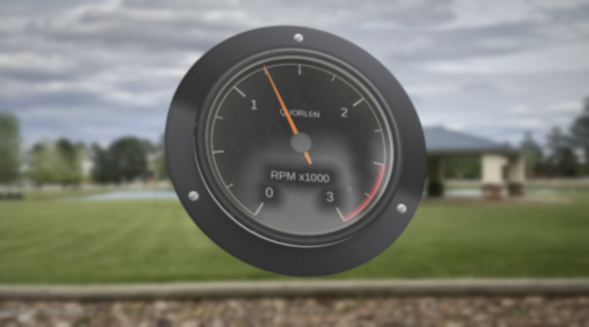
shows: 1250 rpm
